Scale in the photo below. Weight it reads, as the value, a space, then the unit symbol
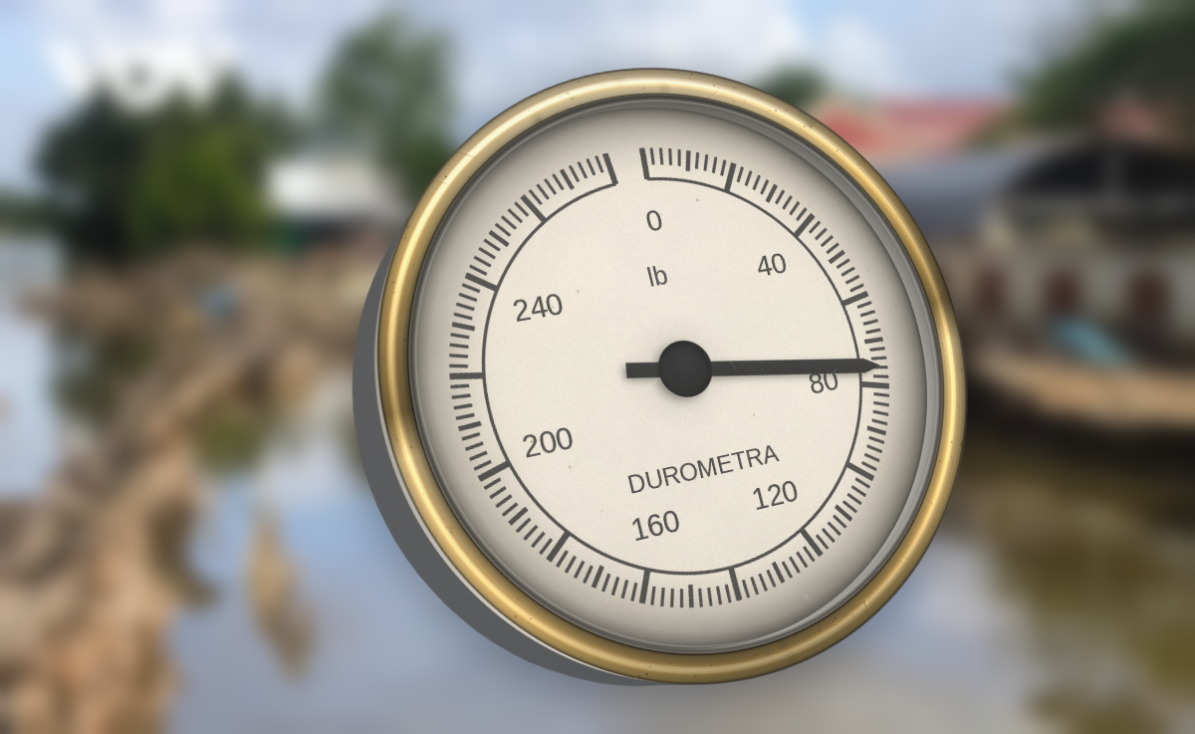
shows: 76 lb
